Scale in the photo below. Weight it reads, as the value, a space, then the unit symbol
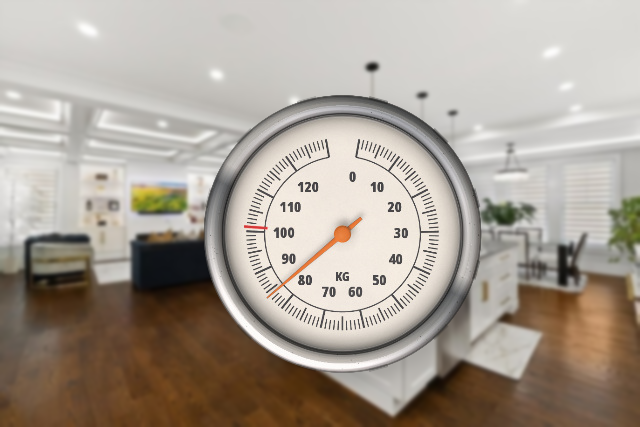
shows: 84 kg
